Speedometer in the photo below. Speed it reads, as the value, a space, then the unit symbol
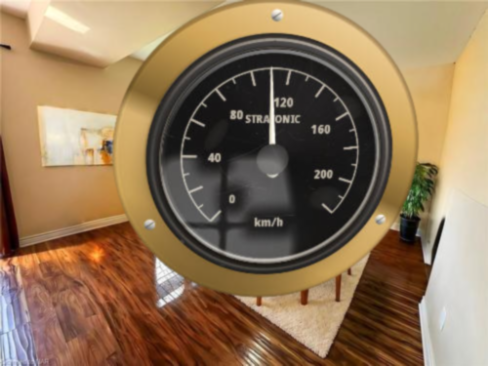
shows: 110 km/h
